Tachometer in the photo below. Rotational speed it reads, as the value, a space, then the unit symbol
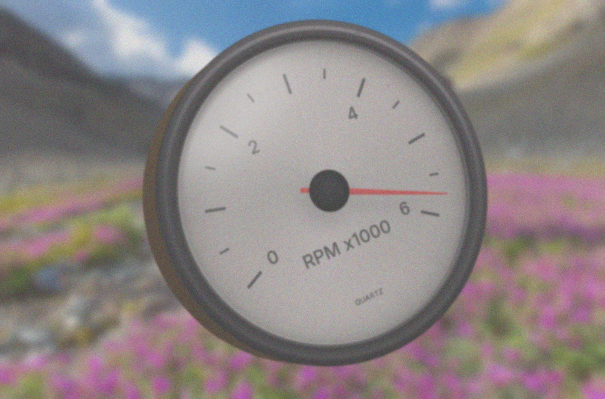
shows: 5750 rpm
